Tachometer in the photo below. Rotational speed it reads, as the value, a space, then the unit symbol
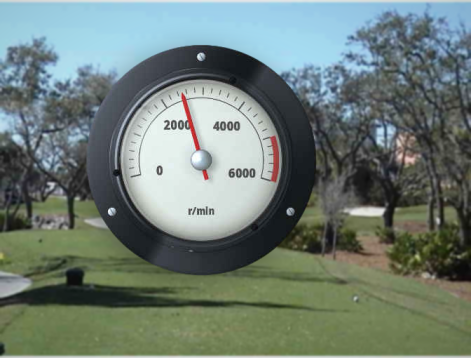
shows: 2500 rpm
